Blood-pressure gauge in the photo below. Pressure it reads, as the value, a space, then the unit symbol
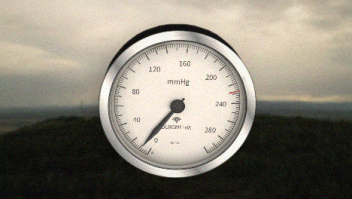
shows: 10 mmHg
